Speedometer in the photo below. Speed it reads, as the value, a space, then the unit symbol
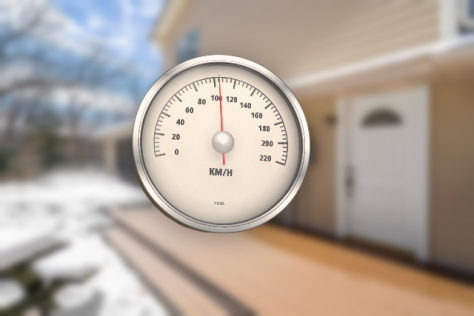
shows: 104 km/h
